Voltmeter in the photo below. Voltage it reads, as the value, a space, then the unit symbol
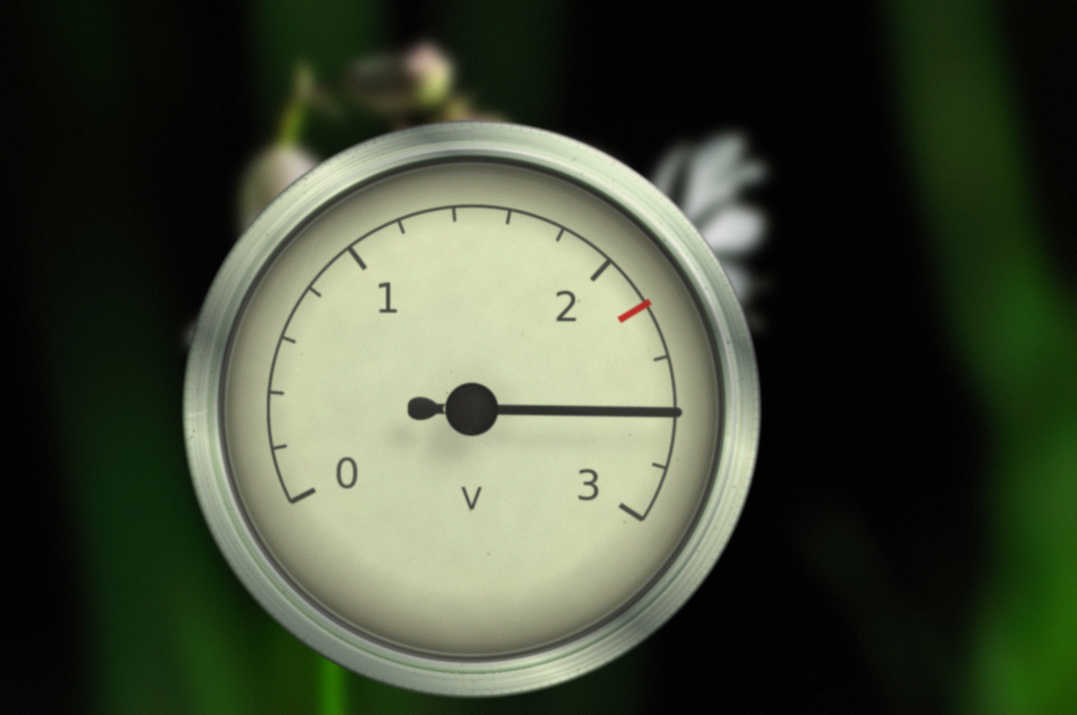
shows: 2.6 V
